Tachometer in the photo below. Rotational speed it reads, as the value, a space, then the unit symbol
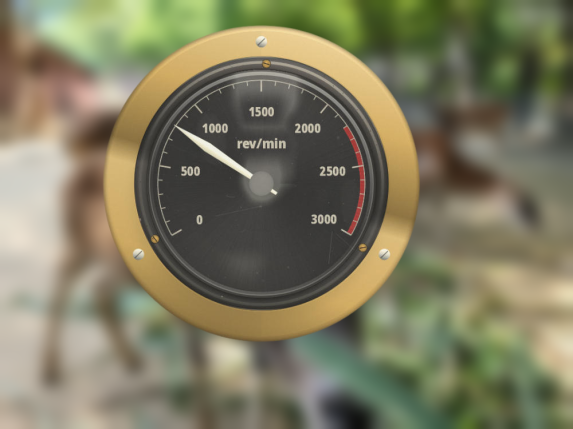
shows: 800 rpm
